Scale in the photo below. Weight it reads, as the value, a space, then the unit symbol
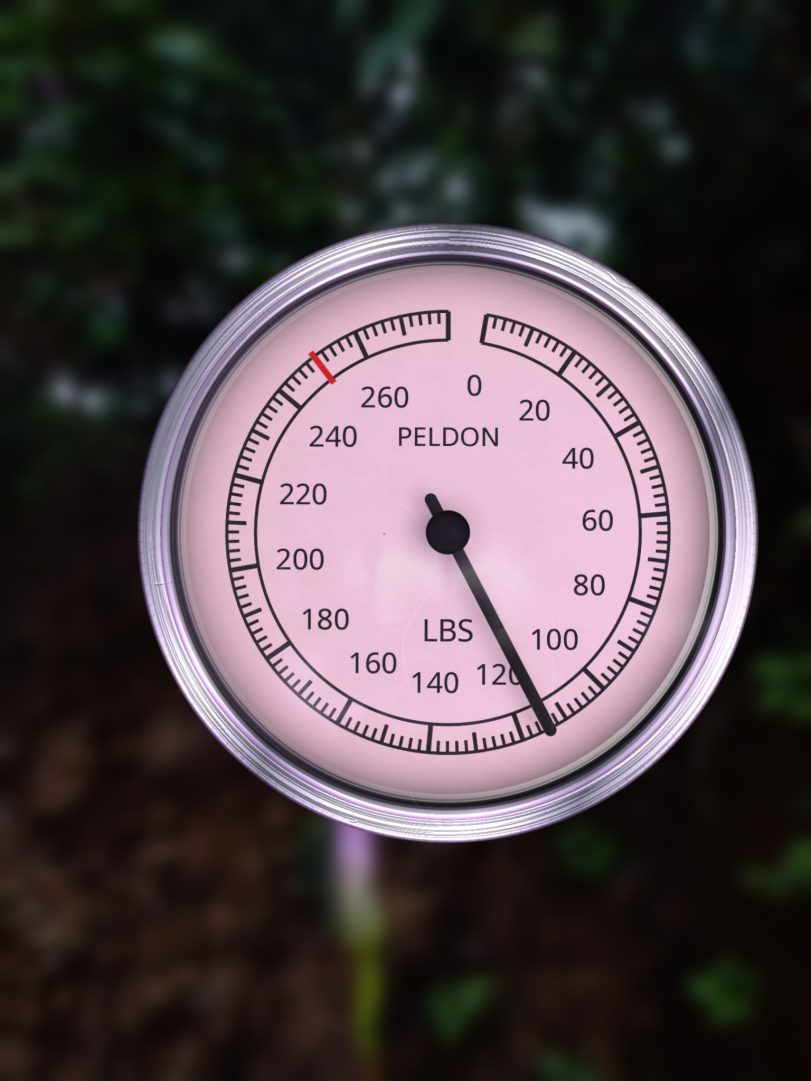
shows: 114 lb
